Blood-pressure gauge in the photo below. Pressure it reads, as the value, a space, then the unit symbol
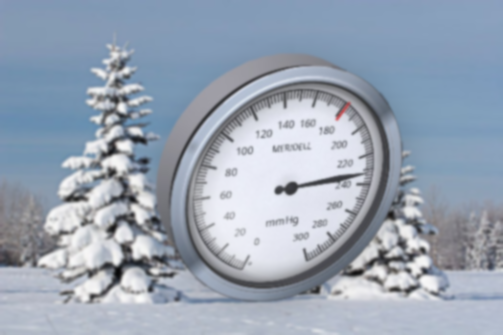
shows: 230 mmHg
